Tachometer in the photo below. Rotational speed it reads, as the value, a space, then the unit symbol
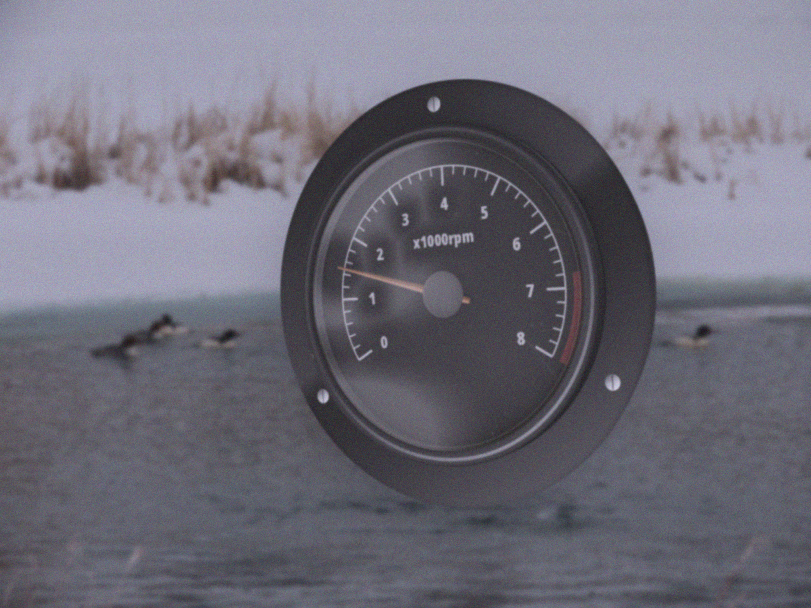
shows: 1500 rpm
